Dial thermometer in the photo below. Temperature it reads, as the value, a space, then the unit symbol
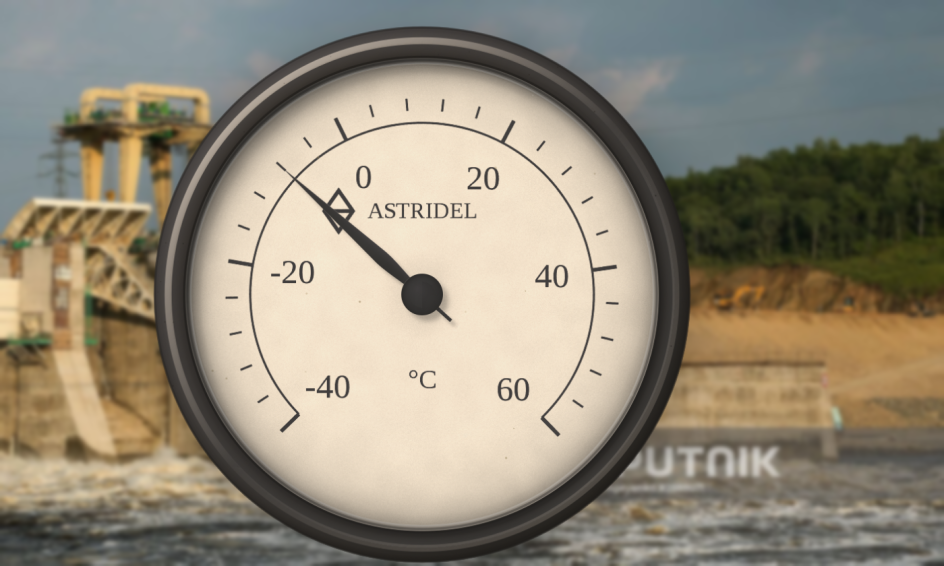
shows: -8 °C
